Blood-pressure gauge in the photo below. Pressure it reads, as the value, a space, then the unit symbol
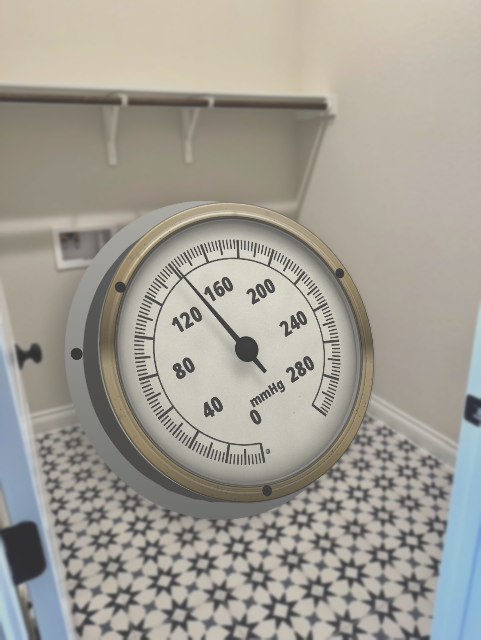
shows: 140 mmHg
